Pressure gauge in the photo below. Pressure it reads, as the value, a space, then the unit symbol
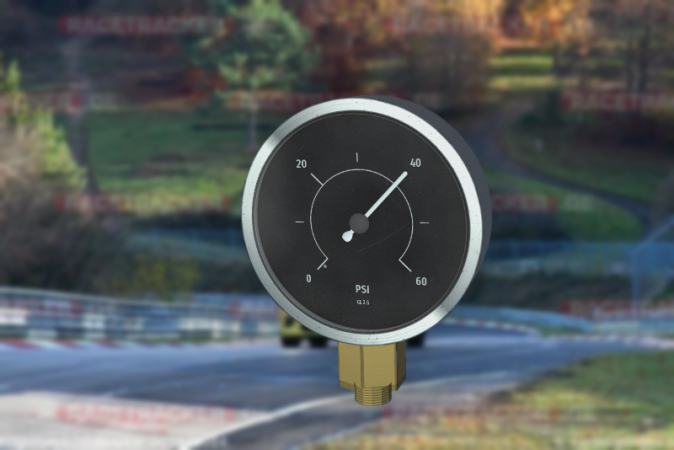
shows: 40 psi
